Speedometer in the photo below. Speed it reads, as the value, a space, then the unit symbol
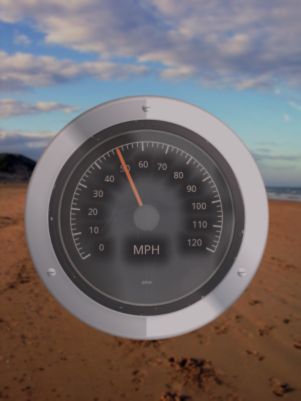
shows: 50 mph
